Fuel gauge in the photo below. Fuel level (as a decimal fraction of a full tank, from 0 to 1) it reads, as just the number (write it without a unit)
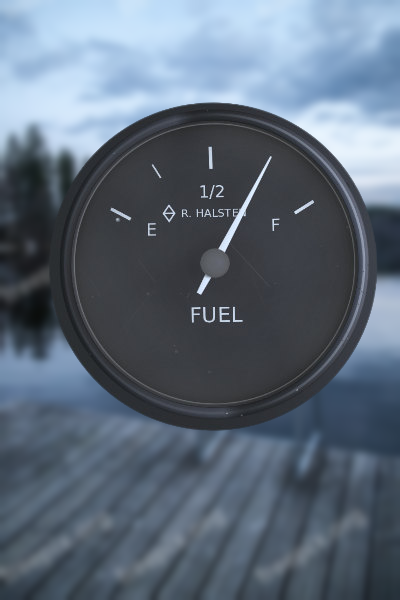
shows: 0.75
